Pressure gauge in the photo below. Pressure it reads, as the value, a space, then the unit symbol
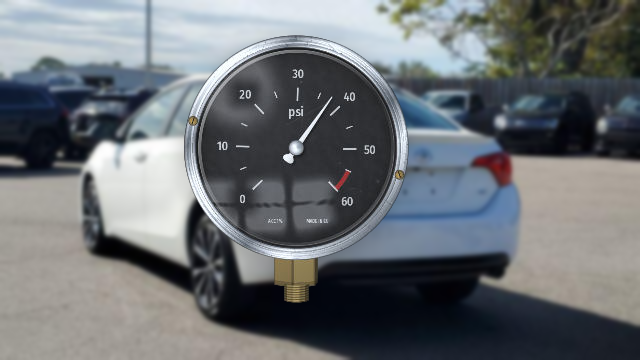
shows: 37.5 psi
